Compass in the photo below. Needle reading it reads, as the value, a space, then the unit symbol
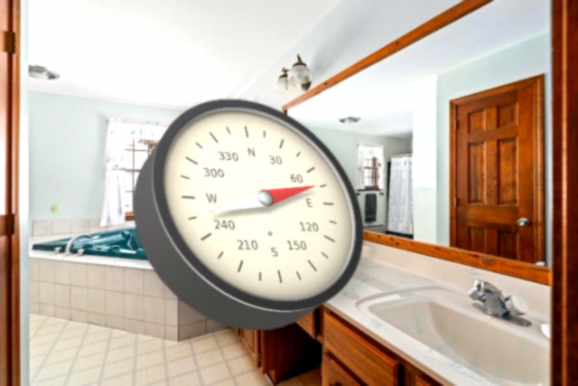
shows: 75 °
